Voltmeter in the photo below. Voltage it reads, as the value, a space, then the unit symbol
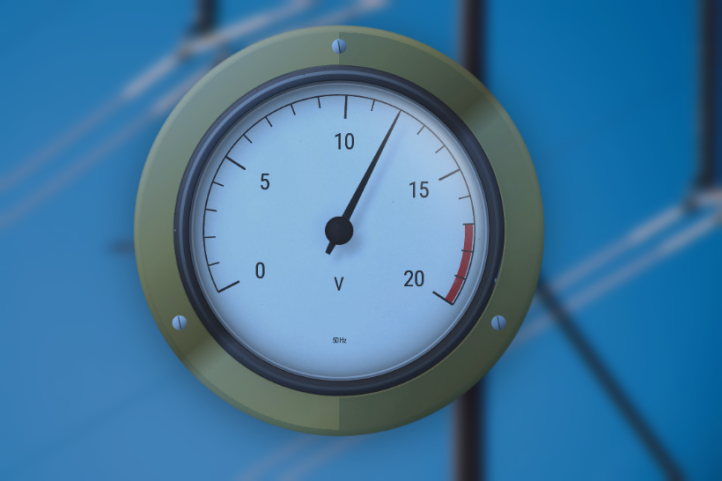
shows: 12 V
